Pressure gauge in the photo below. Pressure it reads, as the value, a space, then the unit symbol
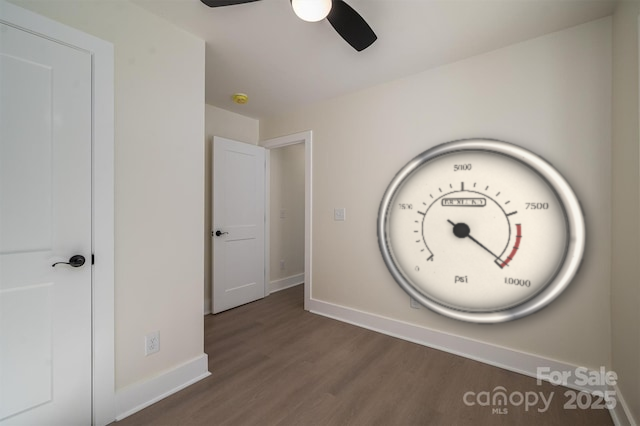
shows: 9750 psi
